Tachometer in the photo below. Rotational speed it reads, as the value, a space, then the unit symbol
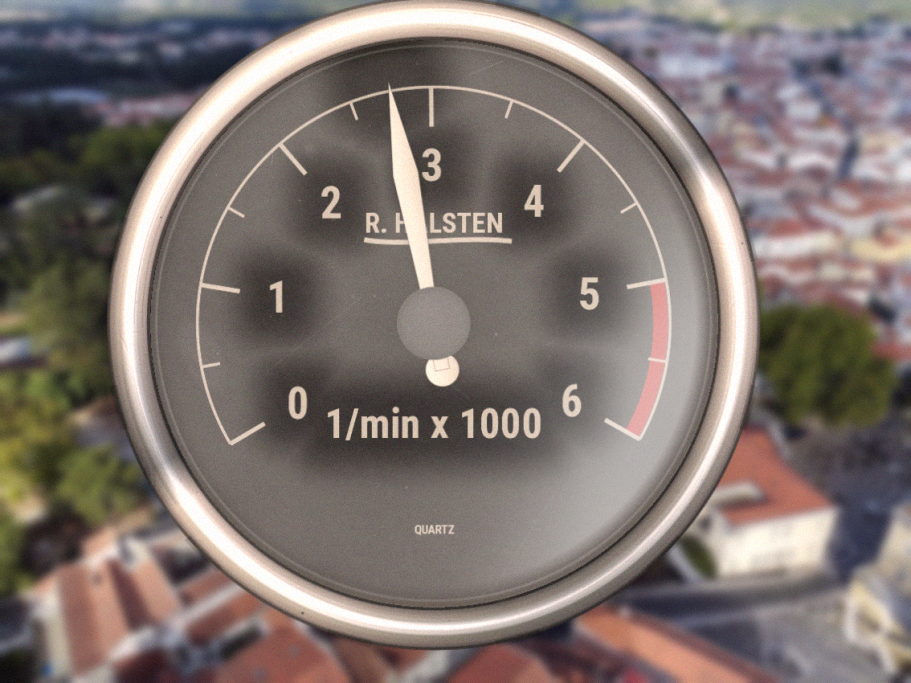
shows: 2750 rpm
